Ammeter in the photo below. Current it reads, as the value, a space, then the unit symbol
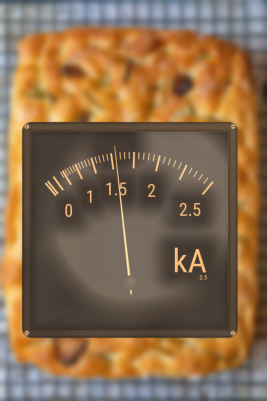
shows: 1.55 kA
